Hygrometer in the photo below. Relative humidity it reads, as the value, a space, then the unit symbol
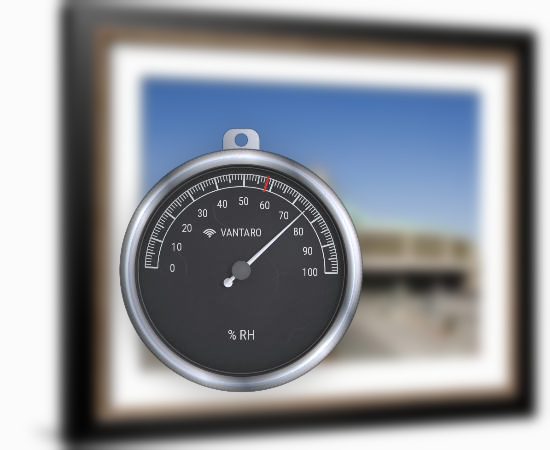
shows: 75 %
